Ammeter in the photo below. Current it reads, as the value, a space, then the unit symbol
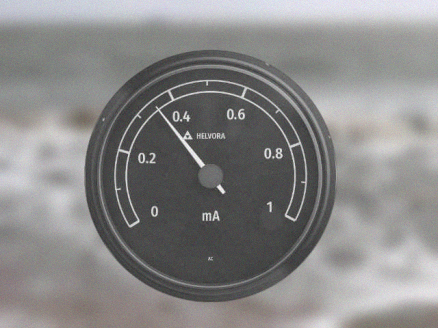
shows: 0.35 mA
